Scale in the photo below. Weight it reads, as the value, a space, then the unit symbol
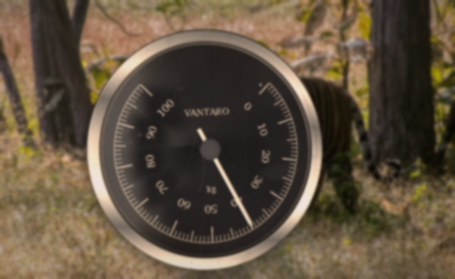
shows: 40 kg
